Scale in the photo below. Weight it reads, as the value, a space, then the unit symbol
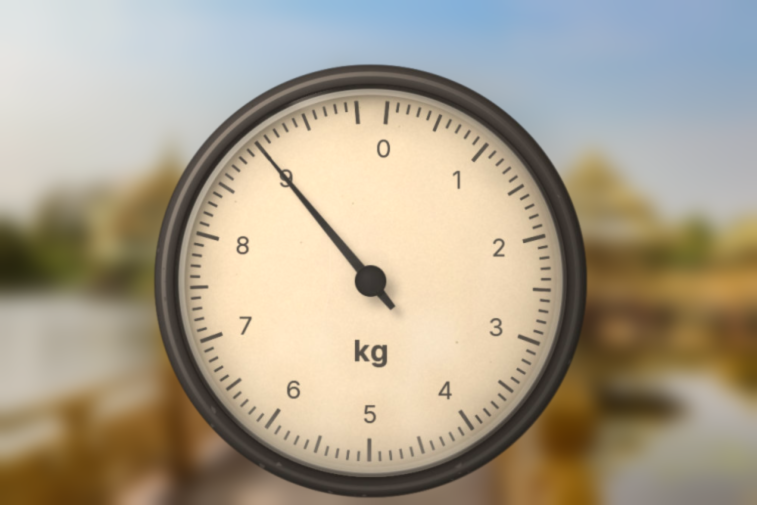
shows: 9 kg
